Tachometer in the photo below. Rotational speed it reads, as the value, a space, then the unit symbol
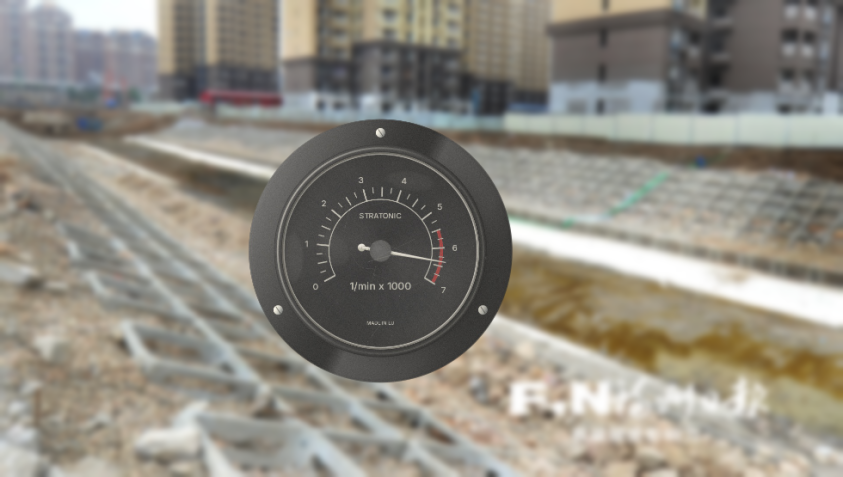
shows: 6375 rpm
